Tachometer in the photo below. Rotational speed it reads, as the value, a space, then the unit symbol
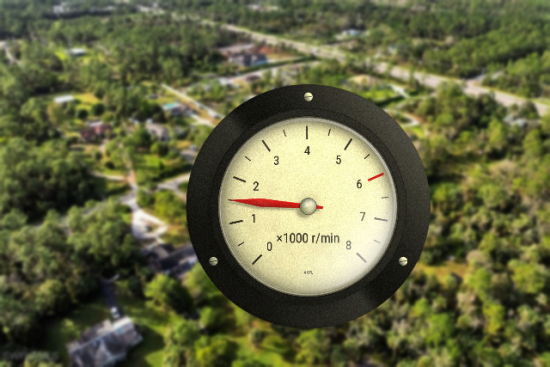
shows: 1500 rpm
